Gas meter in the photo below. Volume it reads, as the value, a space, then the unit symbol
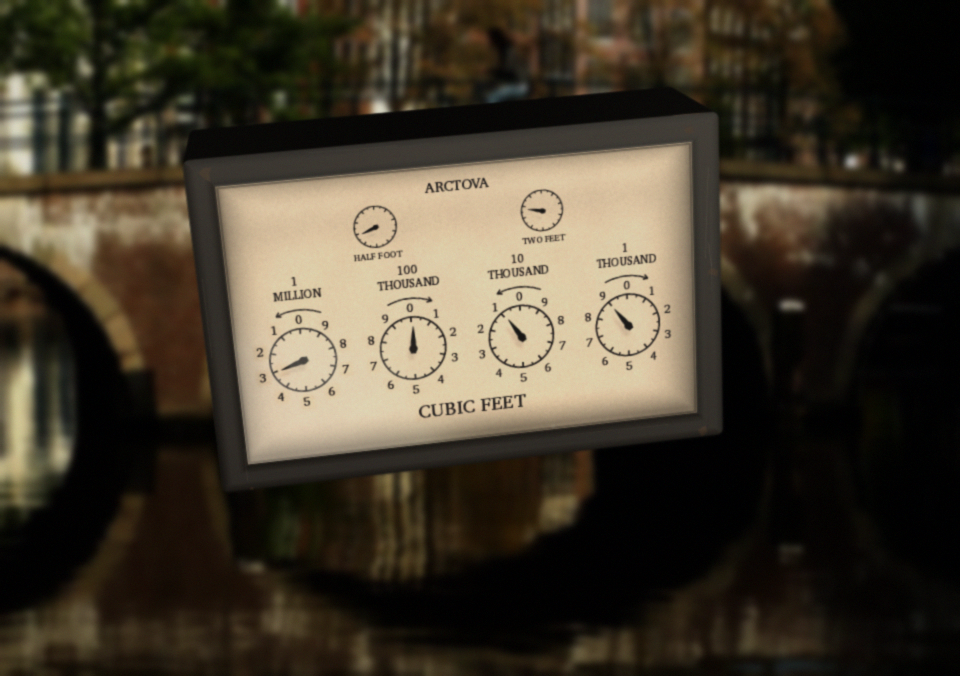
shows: 300900 ft³
